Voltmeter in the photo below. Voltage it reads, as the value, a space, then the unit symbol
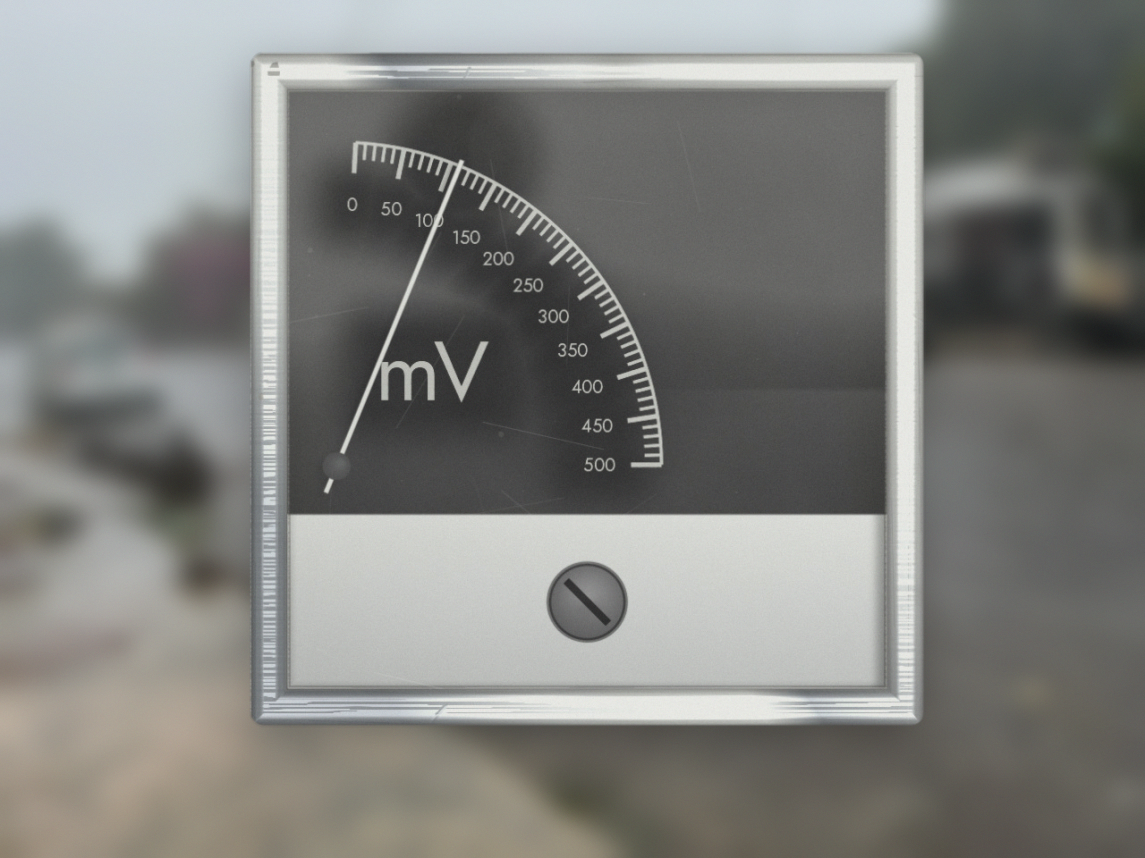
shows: 110 mV
